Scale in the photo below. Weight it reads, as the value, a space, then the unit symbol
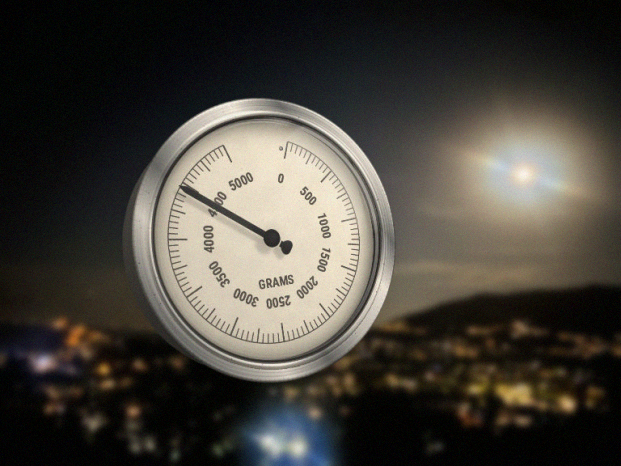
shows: 4450 g
